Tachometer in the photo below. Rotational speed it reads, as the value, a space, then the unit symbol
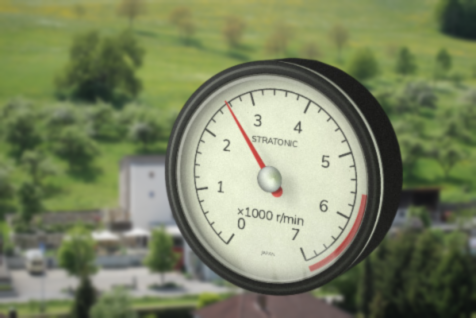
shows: 2600 rpm
